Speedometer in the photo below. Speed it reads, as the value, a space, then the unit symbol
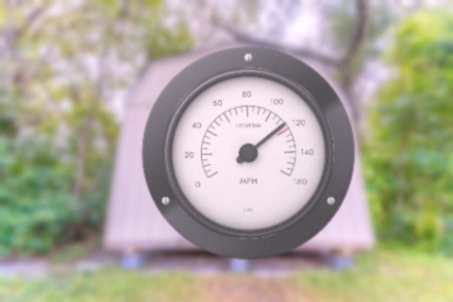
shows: 115 mph
